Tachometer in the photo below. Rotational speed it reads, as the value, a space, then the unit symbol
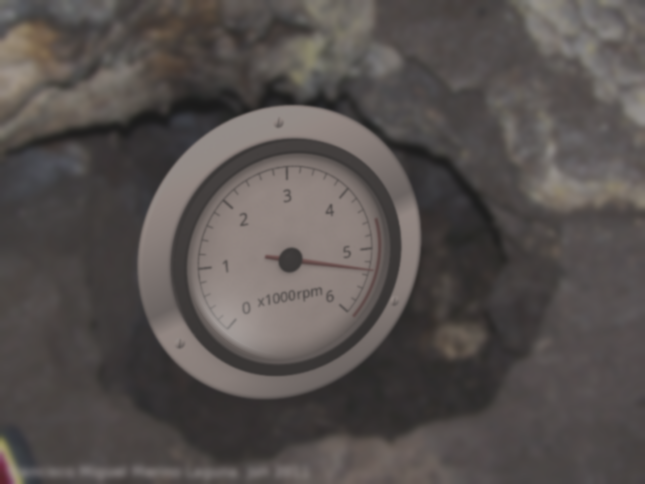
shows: 5300 rpm
